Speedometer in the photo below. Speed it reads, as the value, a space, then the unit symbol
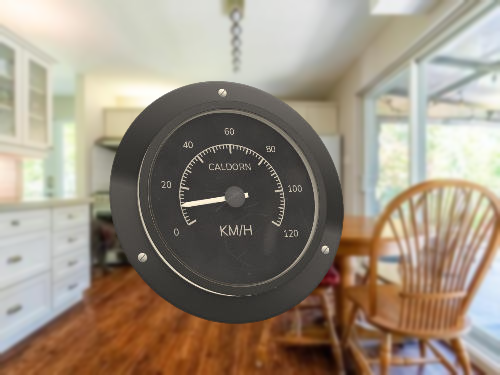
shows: 10 km/h
